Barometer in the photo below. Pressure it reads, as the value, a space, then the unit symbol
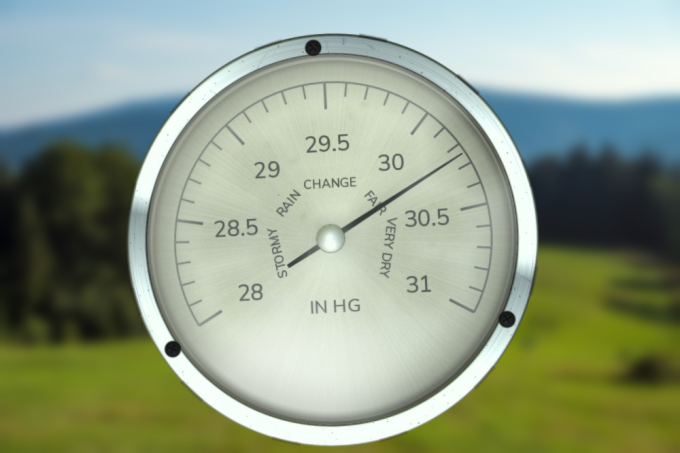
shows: 30.25 inHg
